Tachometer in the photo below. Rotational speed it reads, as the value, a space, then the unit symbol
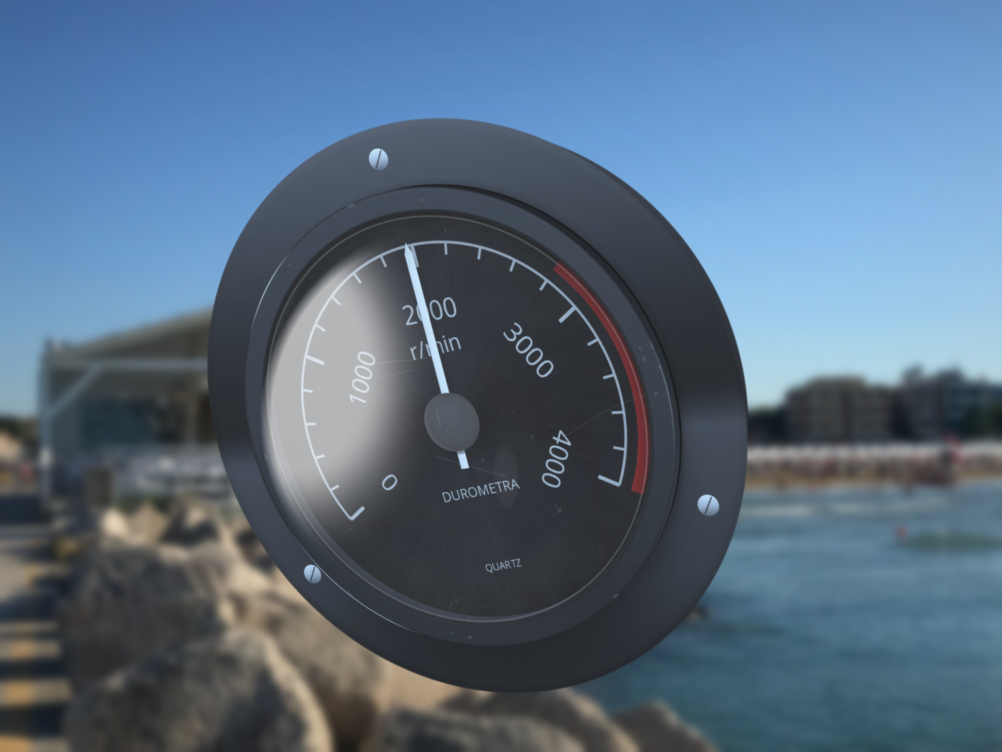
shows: 2000 rpm
